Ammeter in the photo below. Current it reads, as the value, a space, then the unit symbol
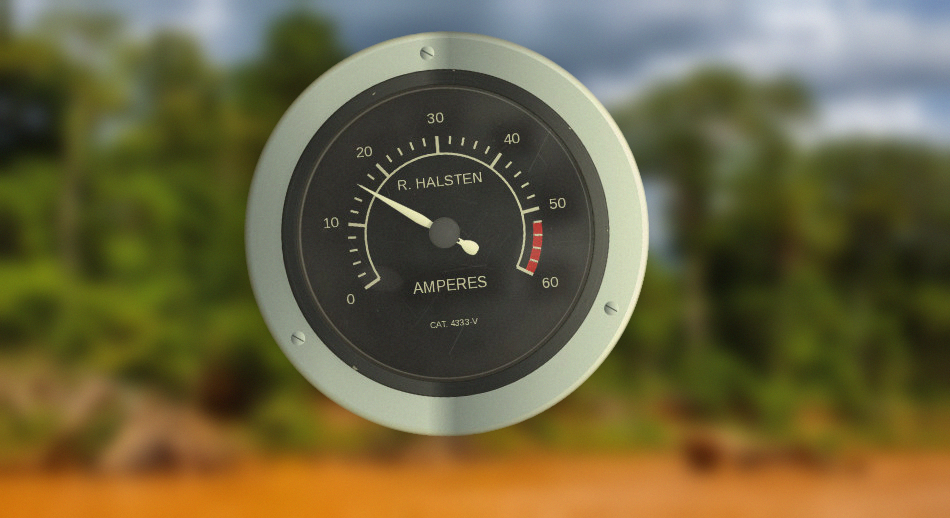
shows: 16 A
